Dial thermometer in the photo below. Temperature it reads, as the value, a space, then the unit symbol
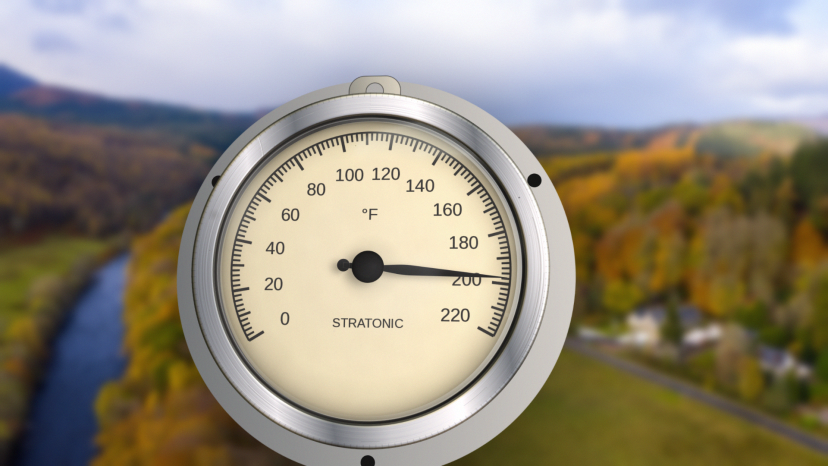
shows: 198 °F
